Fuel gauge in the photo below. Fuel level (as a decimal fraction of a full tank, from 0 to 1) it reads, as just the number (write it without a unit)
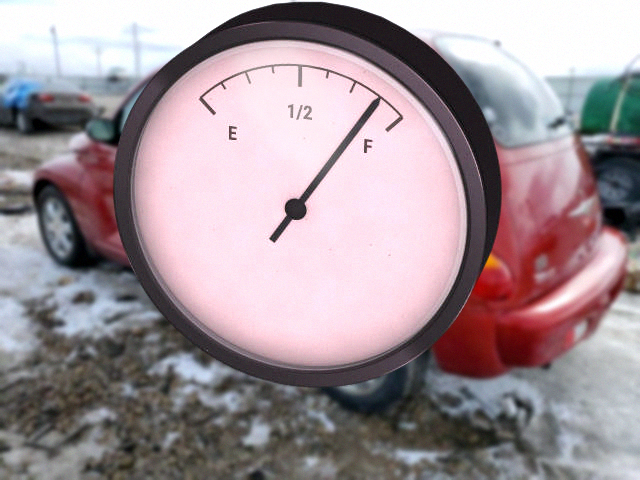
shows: 0.875
